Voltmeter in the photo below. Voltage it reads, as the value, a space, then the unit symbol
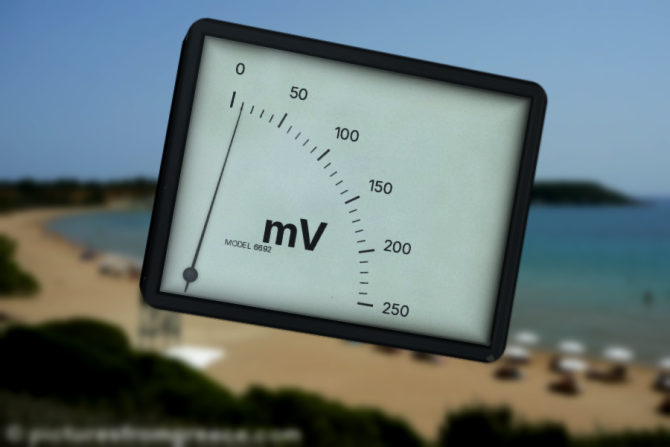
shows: 10 mV
